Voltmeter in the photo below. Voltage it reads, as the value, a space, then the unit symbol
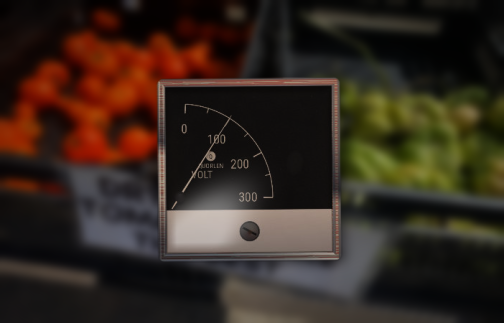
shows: 100 V
